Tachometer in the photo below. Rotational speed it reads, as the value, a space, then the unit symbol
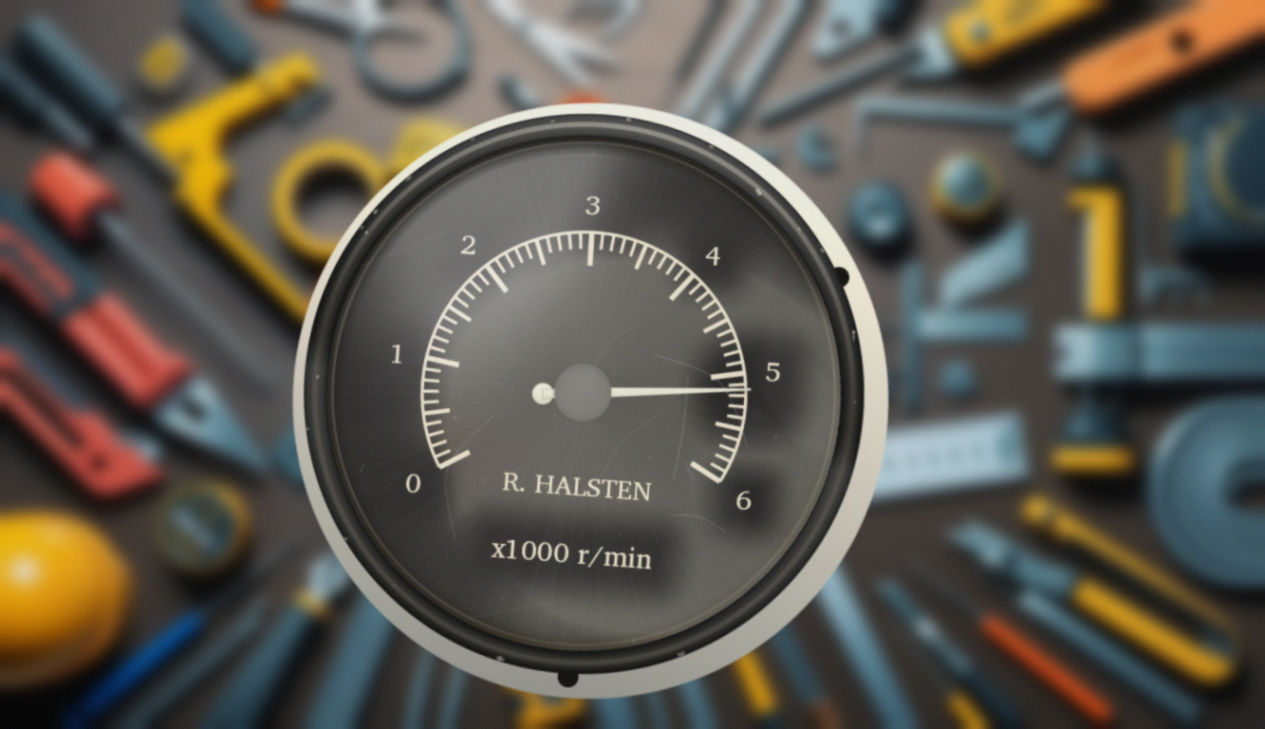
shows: 5150 rpm
